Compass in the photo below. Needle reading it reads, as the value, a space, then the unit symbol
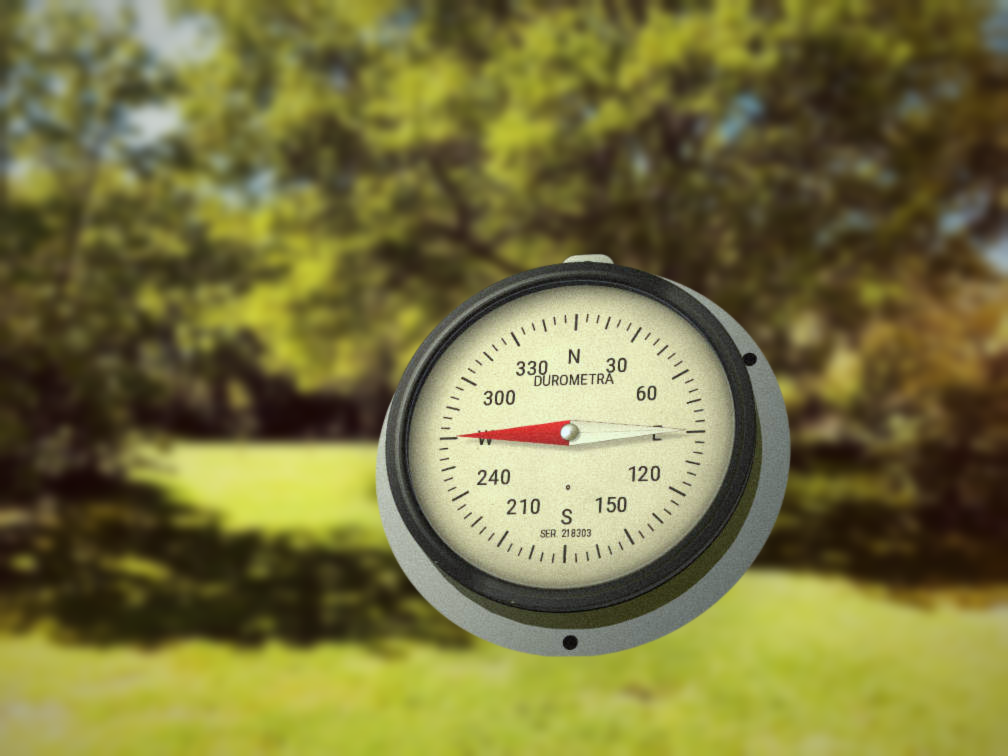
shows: 270 °
